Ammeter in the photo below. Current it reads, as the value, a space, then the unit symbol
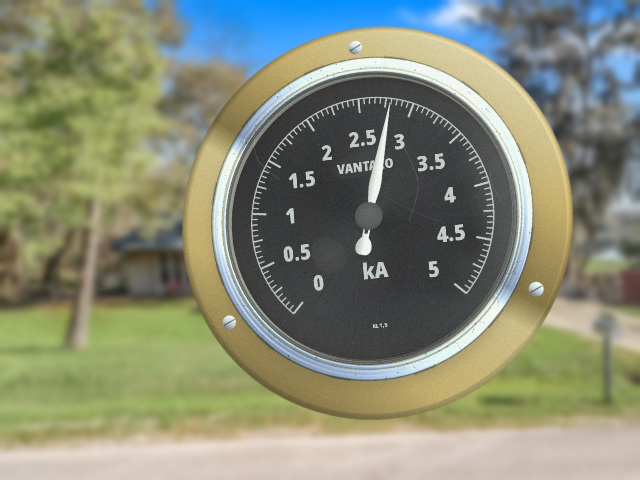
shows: 2.8 kA
